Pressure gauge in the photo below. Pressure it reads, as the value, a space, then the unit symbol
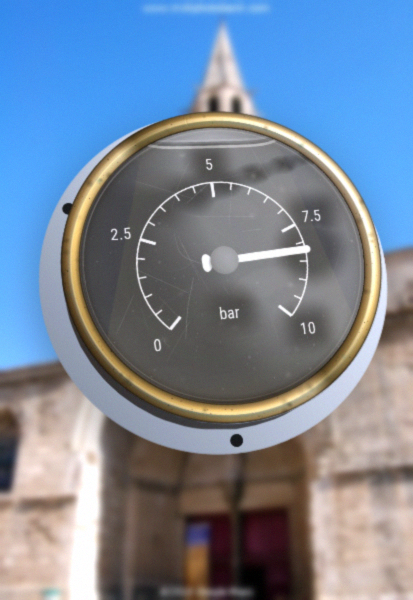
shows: 8.25 bar
